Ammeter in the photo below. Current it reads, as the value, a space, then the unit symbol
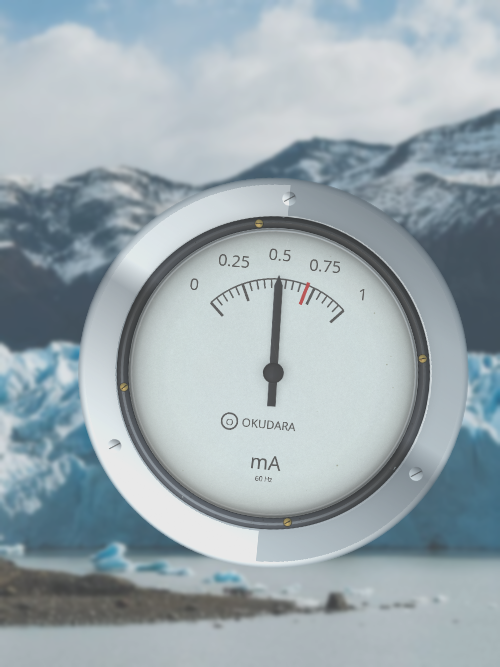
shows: 0.5 mA
